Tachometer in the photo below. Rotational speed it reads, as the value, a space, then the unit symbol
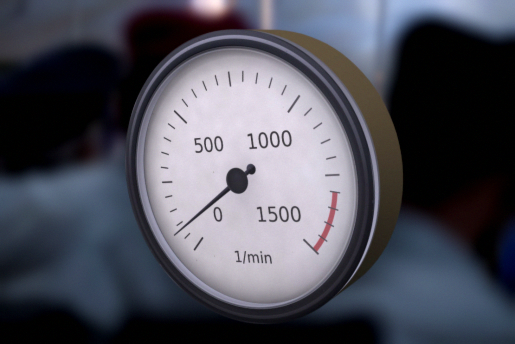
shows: 75 rpm
